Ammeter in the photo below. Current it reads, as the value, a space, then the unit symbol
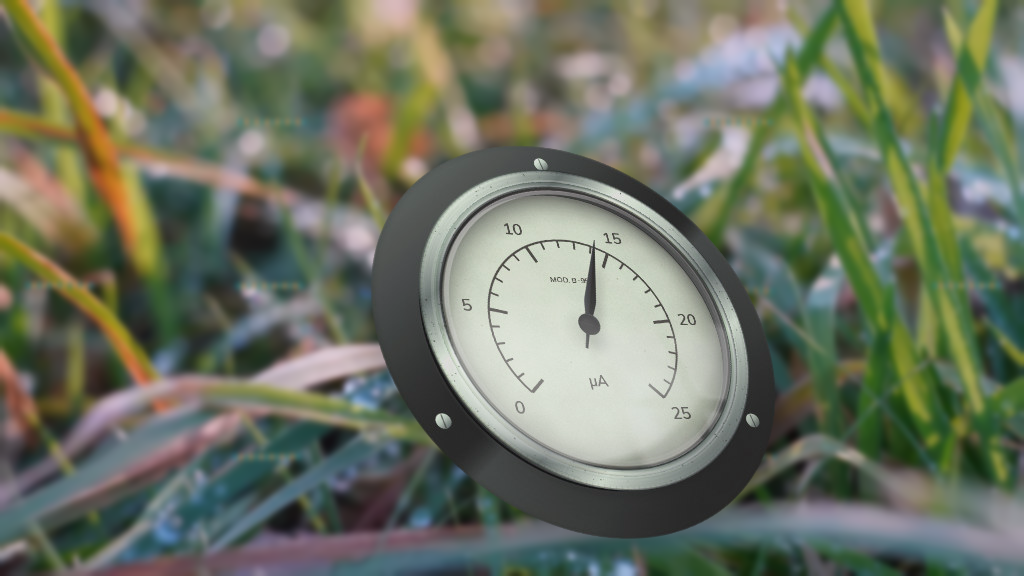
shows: 14 µA
